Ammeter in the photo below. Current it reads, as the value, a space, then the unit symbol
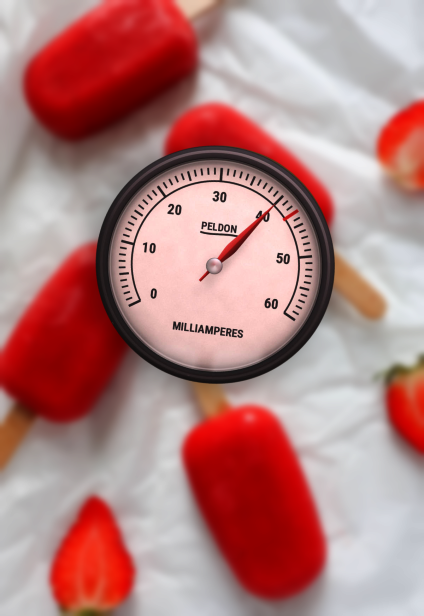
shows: 40 mA
